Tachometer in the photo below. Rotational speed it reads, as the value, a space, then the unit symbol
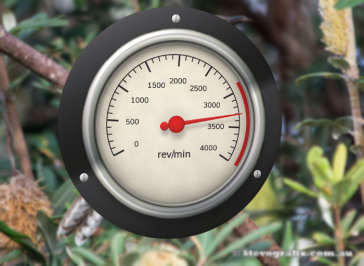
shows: 3300 rpm
